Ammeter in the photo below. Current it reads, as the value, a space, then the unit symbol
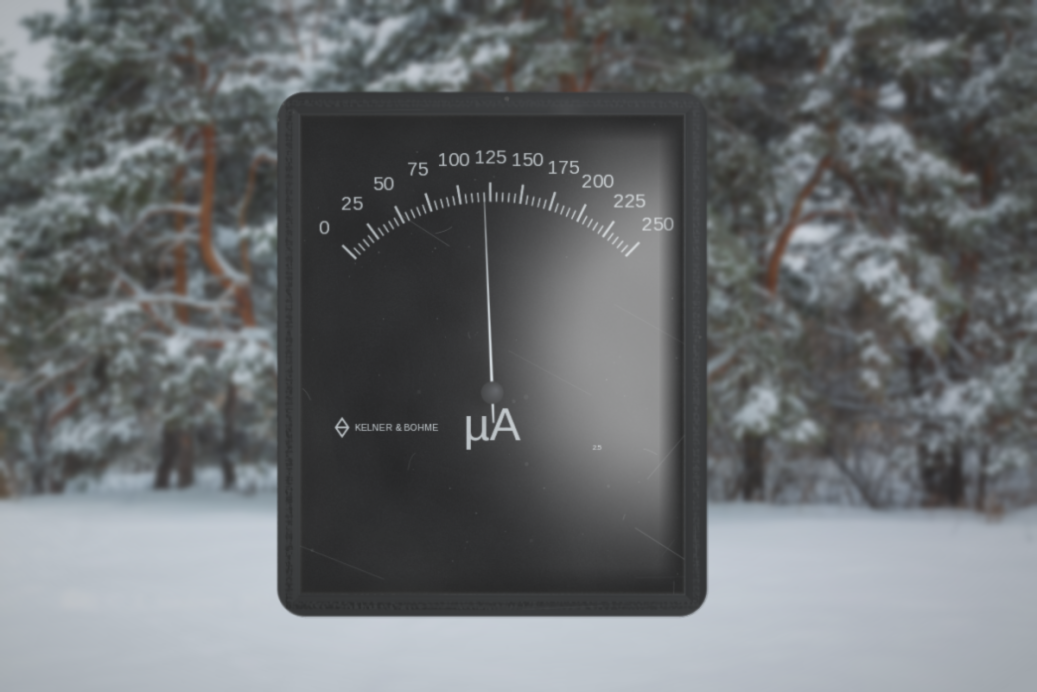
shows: 120 µA
